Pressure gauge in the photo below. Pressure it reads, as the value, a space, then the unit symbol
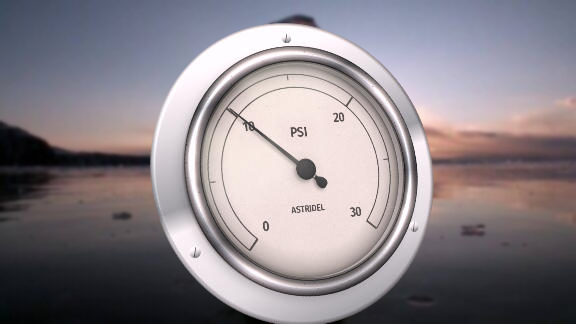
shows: 10 psi
